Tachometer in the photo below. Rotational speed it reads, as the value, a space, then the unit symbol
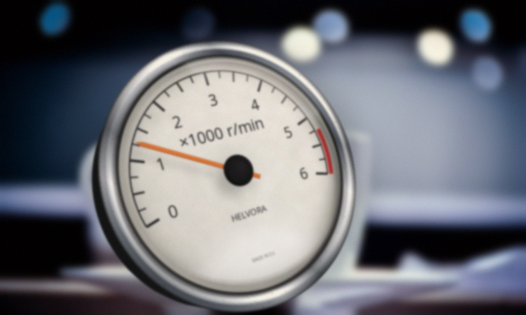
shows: 1250 rpm
